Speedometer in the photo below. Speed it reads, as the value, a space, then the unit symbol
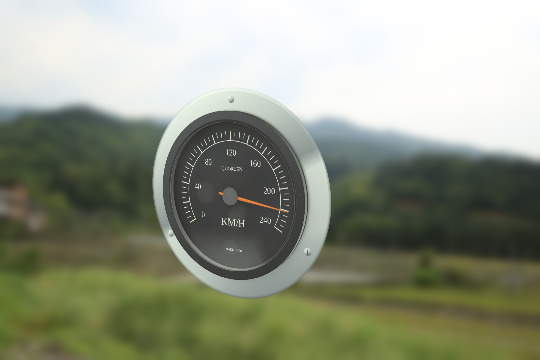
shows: 220 km/h
